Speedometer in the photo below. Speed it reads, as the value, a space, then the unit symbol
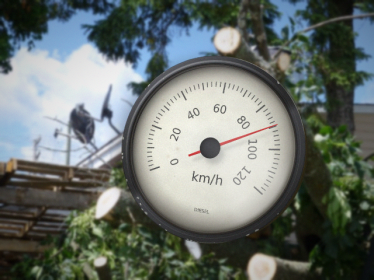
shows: 90 km/h
